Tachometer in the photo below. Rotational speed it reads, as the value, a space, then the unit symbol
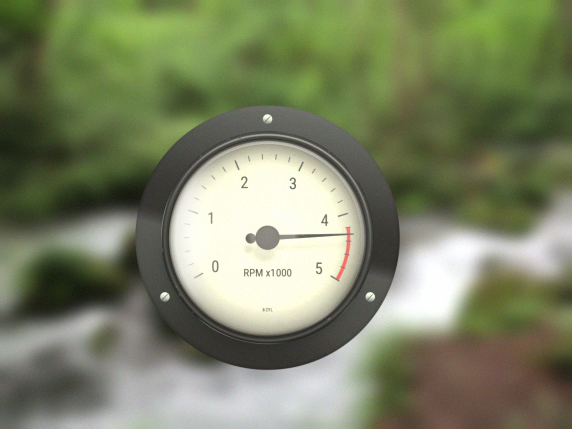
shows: 4300 rpm
